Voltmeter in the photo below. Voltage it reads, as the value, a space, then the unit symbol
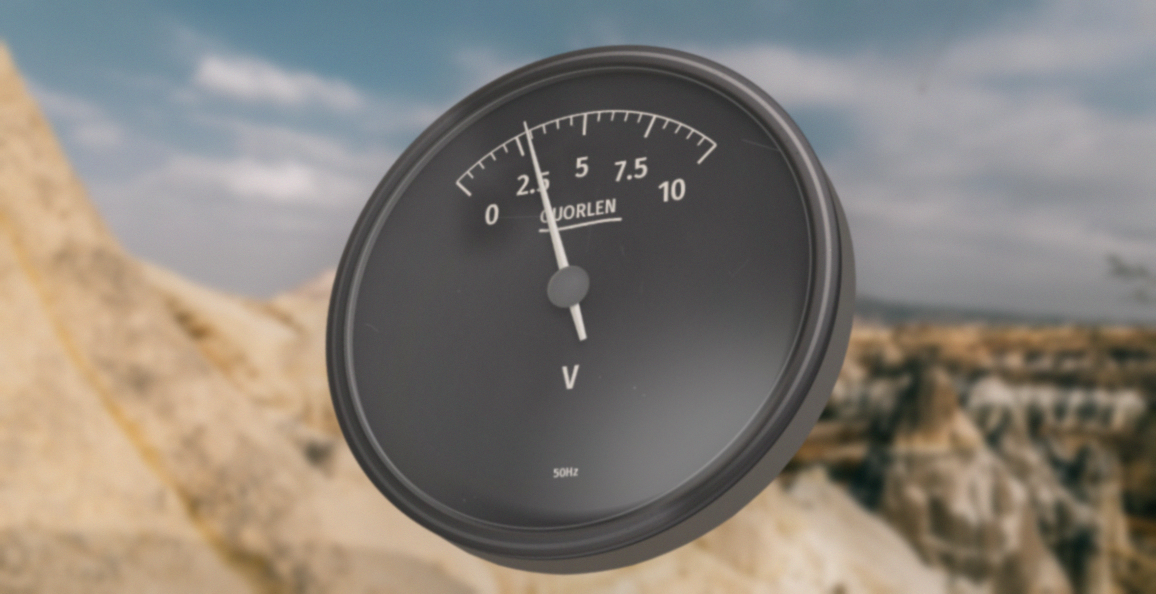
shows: 3 V
